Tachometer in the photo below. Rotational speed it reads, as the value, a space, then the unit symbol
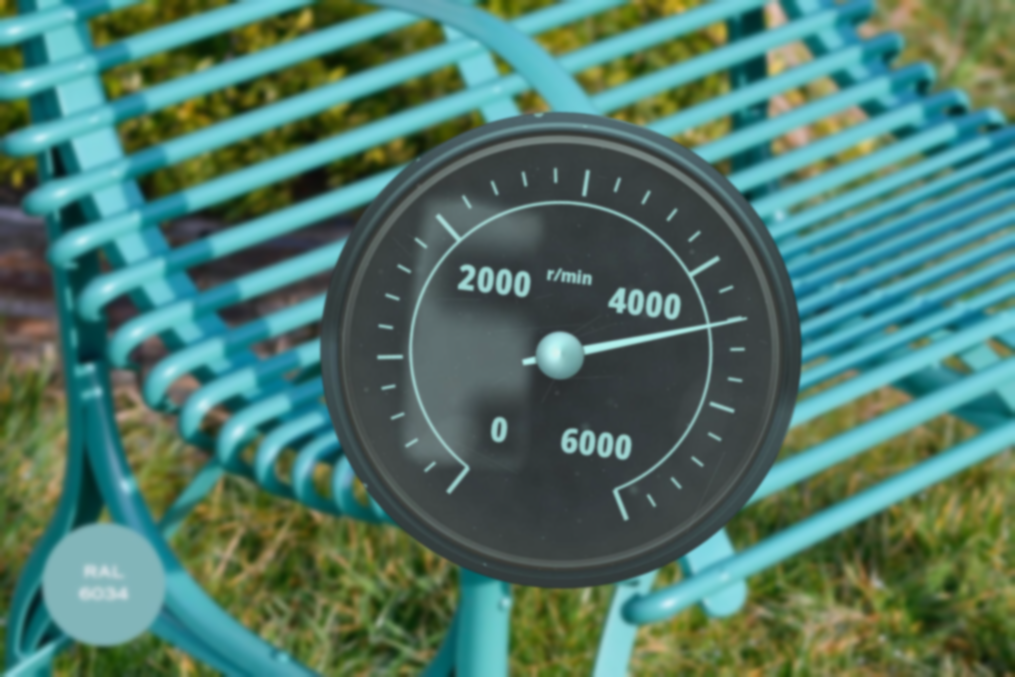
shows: 4400 rpm
